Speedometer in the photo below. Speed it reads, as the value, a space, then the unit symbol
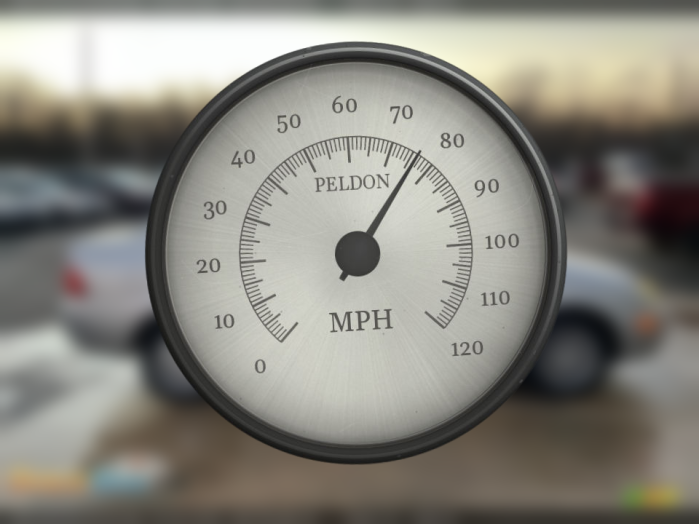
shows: 76 mph
